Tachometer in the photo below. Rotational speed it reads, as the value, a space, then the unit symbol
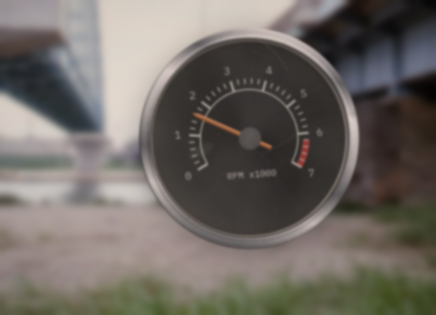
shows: 1600 rpm
